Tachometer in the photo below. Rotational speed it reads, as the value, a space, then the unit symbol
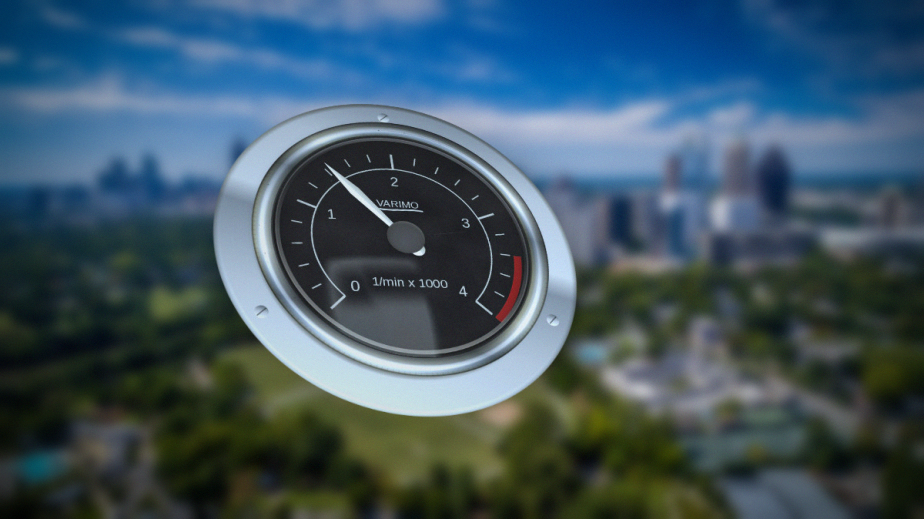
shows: 1400 rpm
